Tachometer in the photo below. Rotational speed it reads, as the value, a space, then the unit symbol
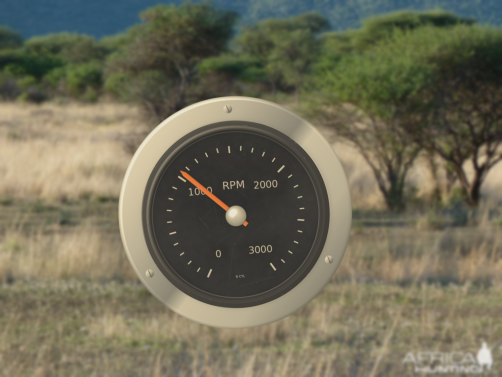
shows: 1050 rpm
